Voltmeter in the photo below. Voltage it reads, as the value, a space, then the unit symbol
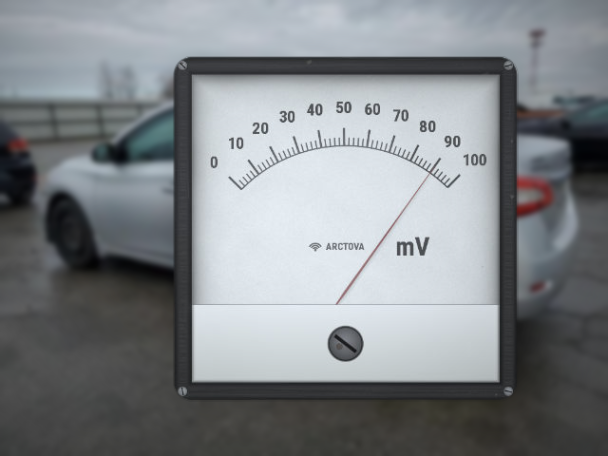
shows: 90 mV
